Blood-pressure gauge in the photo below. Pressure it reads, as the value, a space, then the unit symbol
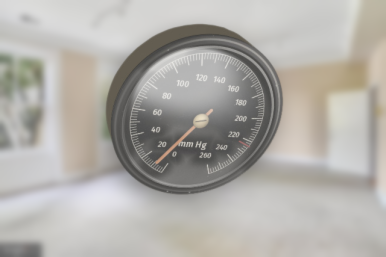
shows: 10 mmHg
